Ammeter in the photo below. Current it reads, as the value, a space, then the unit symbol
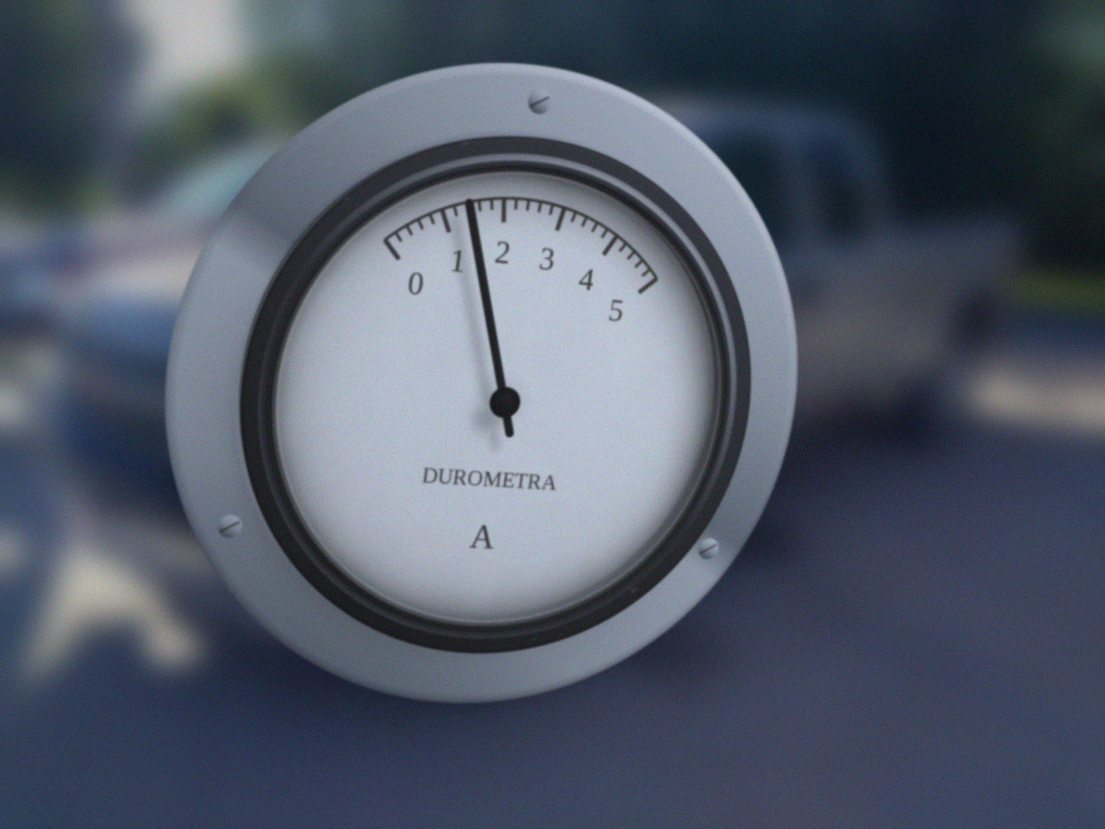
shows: 1.4 A
